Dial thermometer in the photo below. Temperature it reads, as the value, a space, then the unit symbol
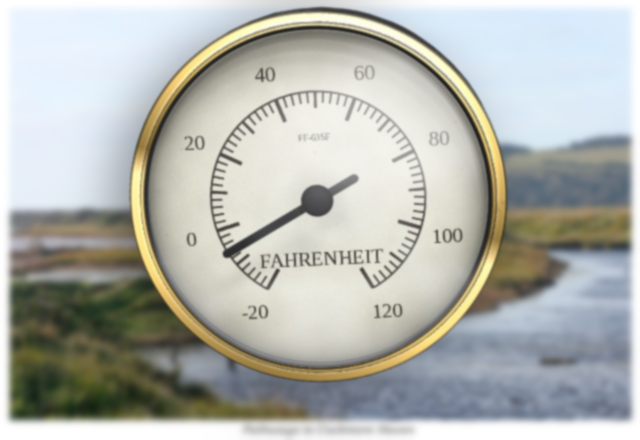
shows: -6 °F
